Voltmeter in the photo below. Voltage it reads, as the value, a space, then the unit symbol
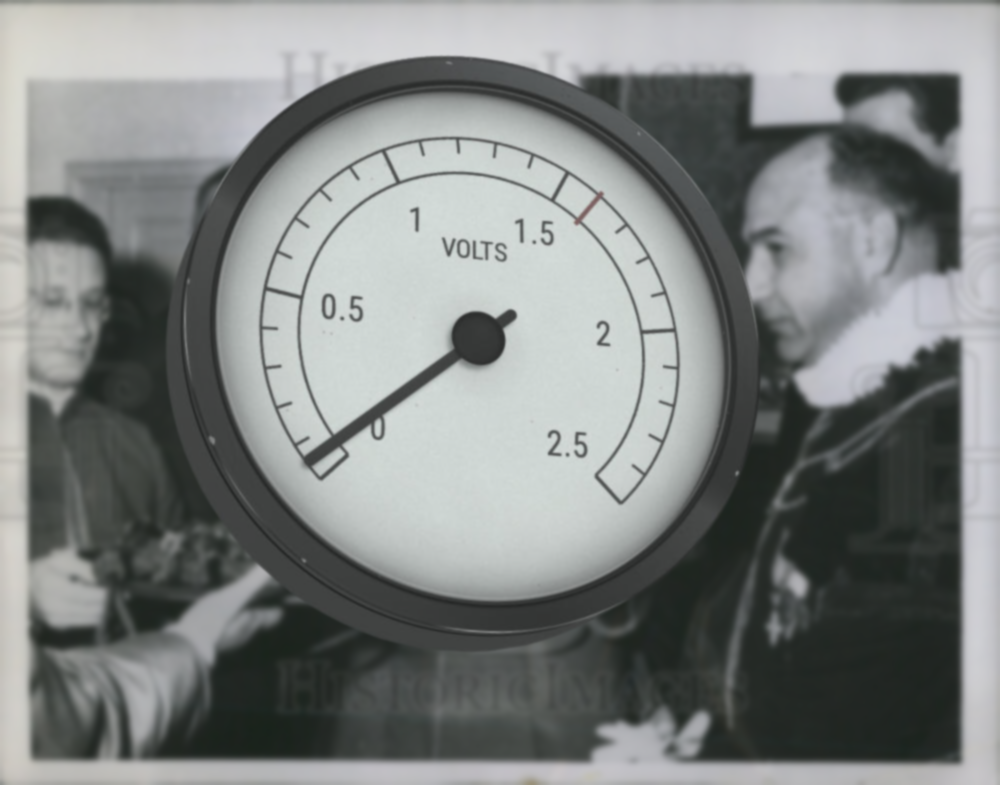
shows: 0.05 V
